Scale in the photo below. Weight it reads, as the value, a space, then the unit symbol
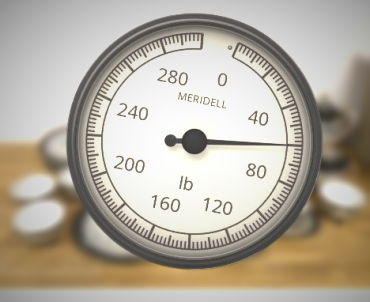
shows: 60 lb
